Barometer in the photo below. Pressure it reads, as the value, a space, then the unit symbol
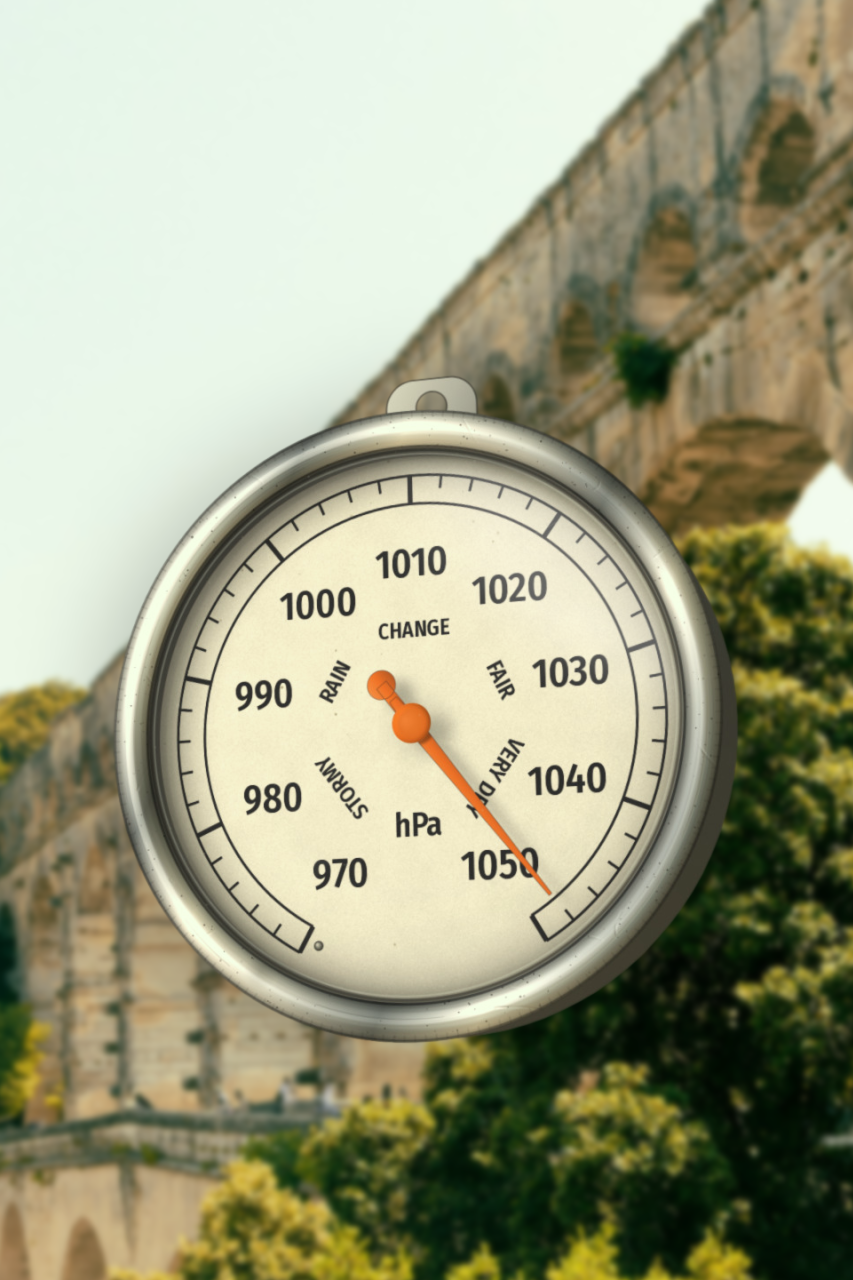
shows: 1048 hPa
